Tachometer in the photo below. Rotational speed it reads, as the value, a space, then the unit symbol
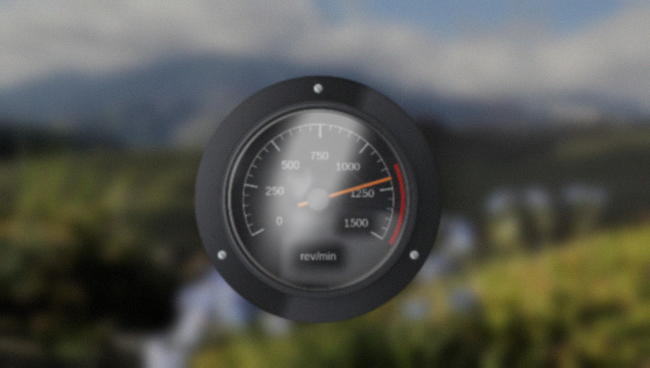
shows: 1200 rpm
